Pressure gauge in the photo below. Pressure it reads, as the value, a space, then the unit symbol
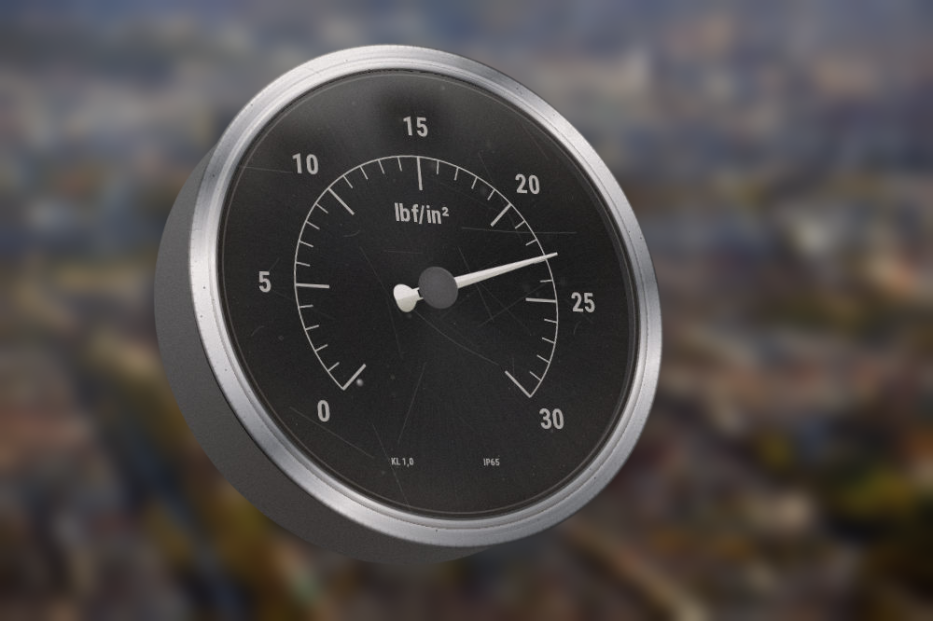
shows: 23 psi
